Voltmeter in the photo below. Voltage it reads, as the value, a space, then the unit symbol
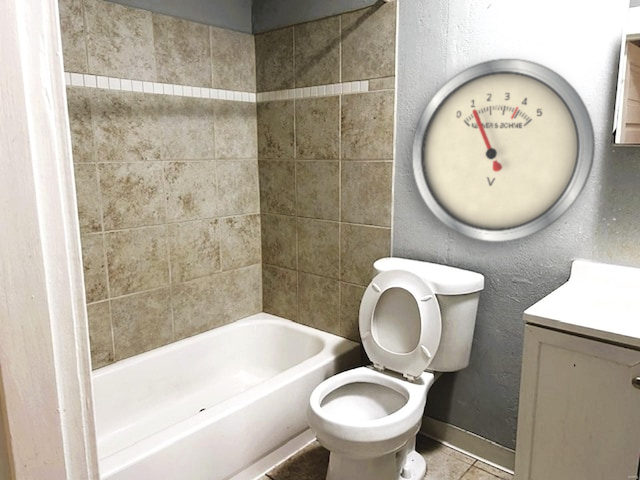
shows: 1 V
